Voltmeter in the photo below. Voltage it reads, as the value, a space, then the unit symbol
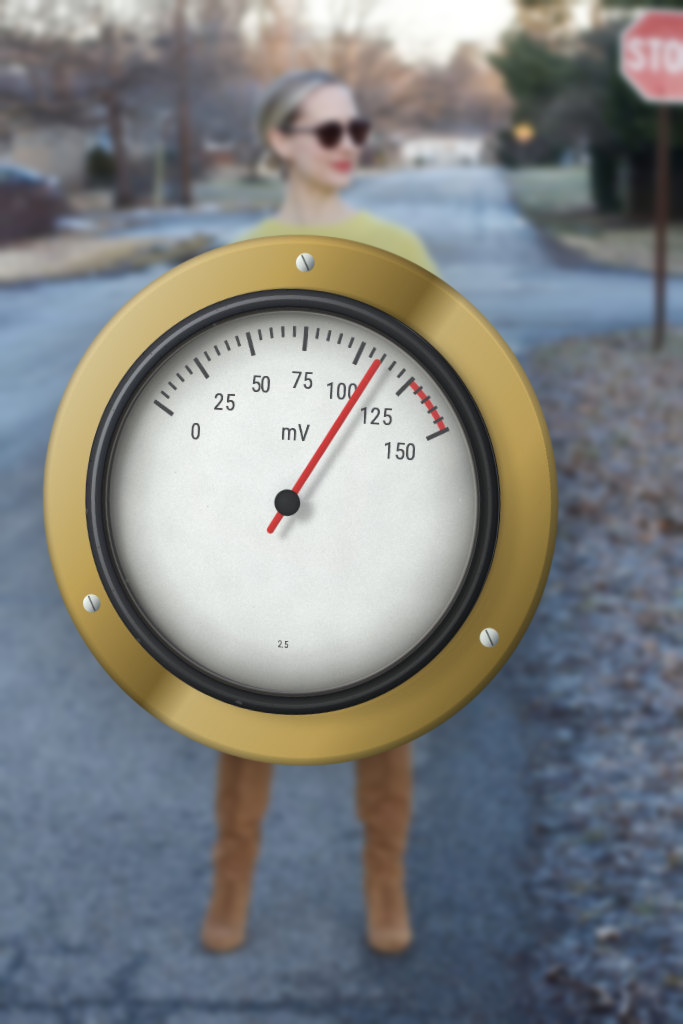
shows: 110 mV
